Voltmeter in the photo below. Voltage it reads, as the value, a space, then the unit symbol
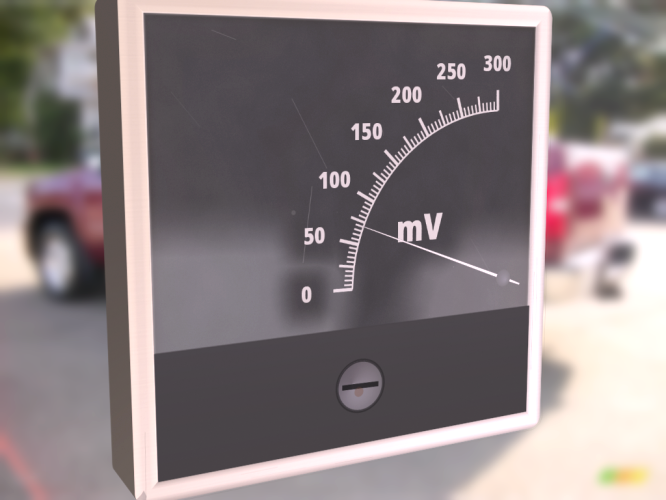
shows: 70 mV
